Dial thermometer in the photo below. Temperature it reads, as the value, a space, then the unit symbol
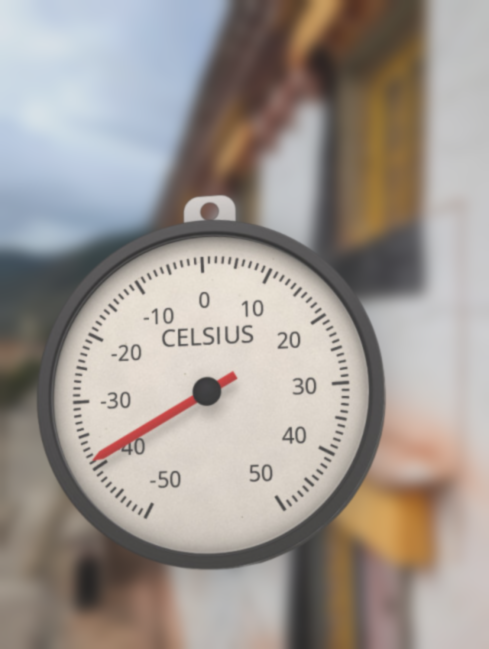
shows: -39 °C
